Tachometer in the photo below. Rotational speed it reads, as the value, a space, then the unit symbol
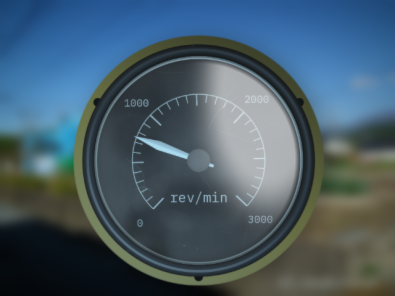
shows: 750 rpm
